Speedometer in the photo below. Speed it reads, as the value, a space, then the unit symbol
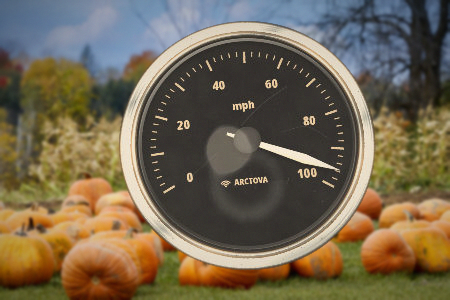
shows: 96 mph
